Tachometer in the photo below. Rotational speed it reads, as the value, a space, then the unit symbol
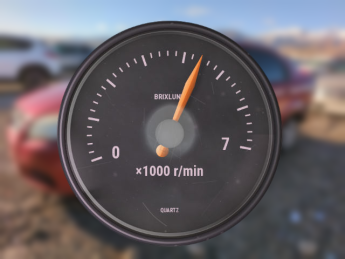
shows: 4400 rpm
